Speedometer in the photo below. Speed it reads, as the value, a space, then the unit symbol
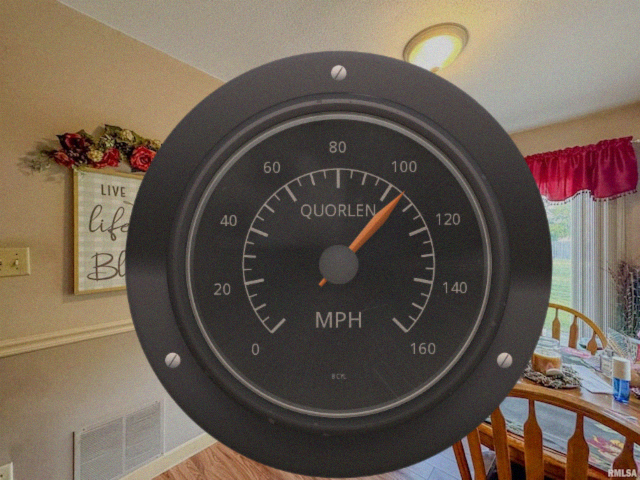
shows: 105 mph
